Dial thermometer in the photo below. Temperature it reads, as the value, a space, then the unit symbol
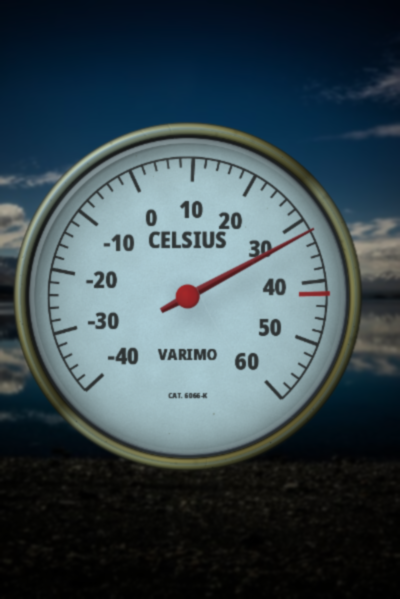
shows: 32 °C
